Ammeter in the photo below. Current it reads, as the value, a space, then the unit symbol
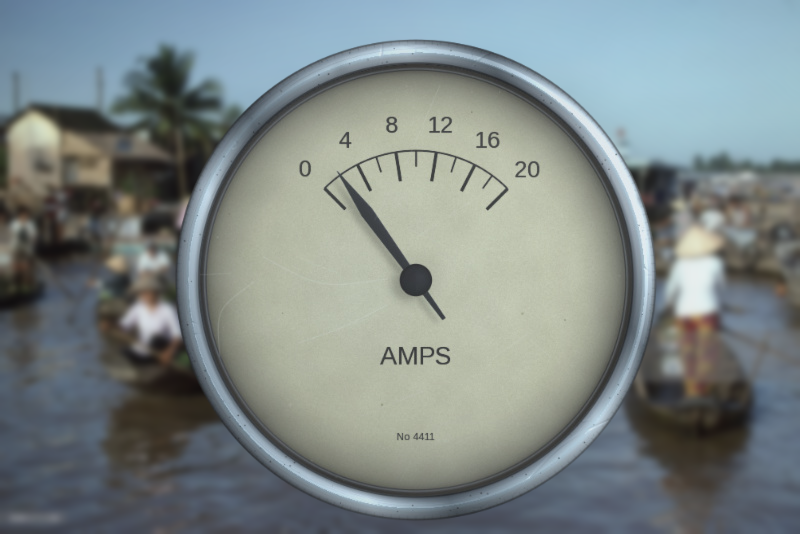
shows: 2 A
